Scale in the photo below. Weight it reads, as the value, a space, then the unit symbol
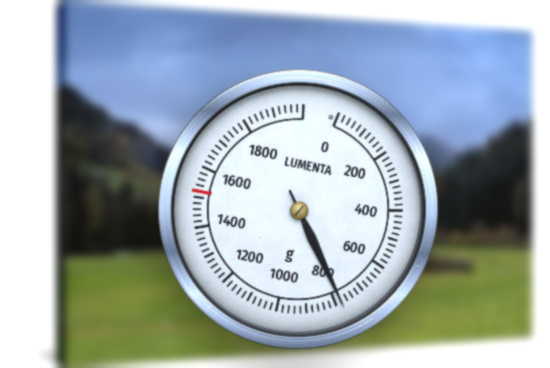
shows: 780 g
